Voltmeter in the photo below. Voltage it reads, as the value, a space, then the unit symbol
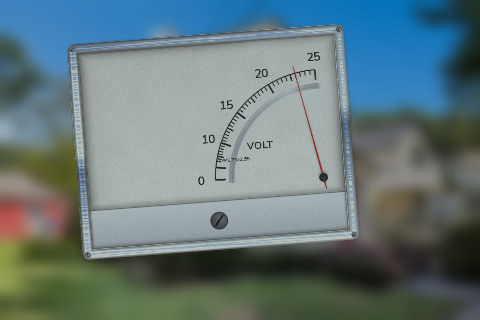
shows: 23 V
